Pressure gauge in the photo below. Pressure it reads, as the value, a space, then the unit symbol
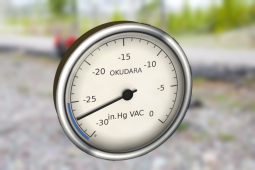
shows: -27 inHg
